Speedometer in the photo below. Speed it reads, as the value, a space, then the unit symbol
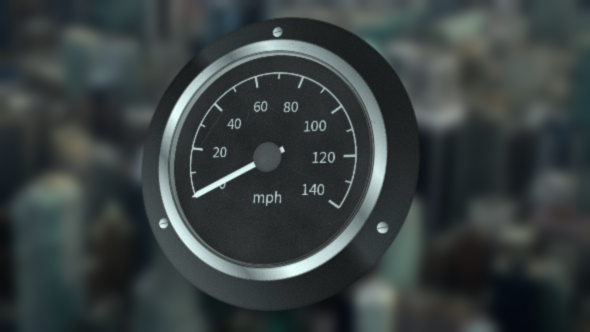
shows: 0 mph
